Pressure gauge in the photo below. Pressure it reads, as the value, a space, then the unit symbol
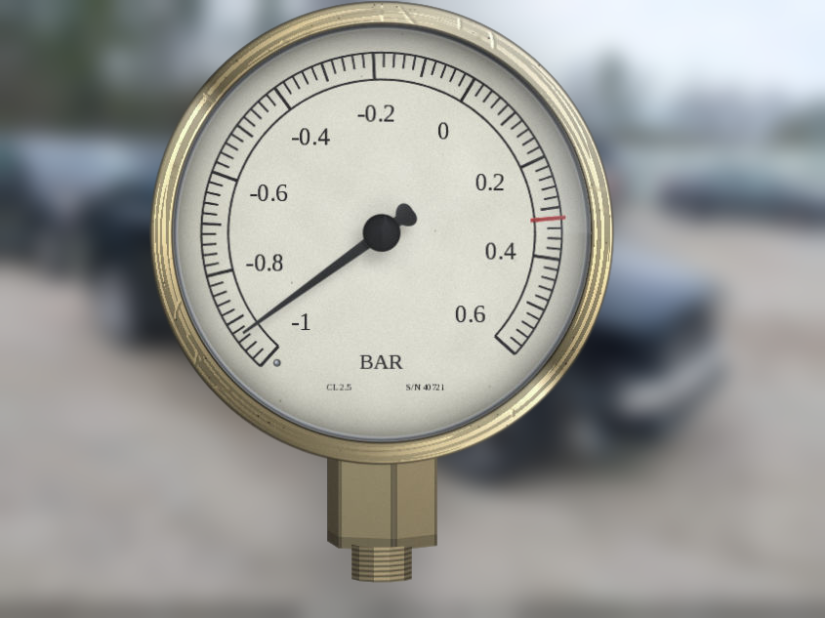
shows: -0.93 bar
